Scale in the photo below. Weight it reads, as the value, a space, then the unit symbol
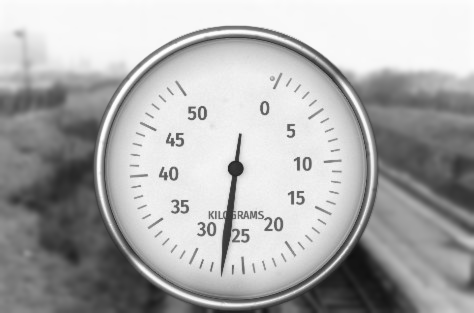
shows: 27 kg
